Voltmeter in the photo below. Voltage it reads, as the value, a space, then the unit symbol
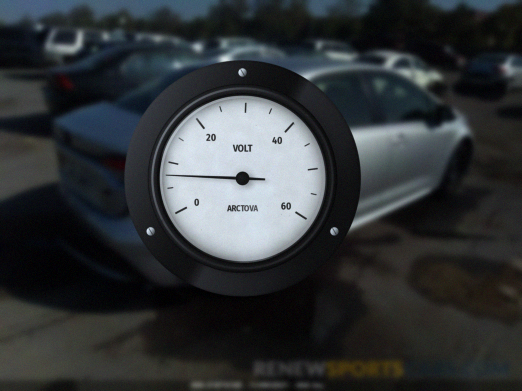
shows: 7.5 V
